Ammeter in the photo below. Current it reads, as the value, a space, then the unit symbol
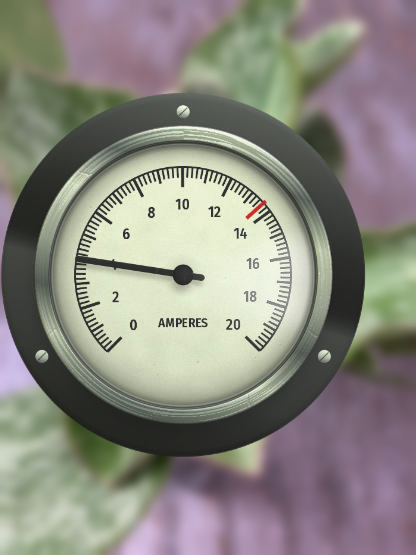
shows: 4 A
